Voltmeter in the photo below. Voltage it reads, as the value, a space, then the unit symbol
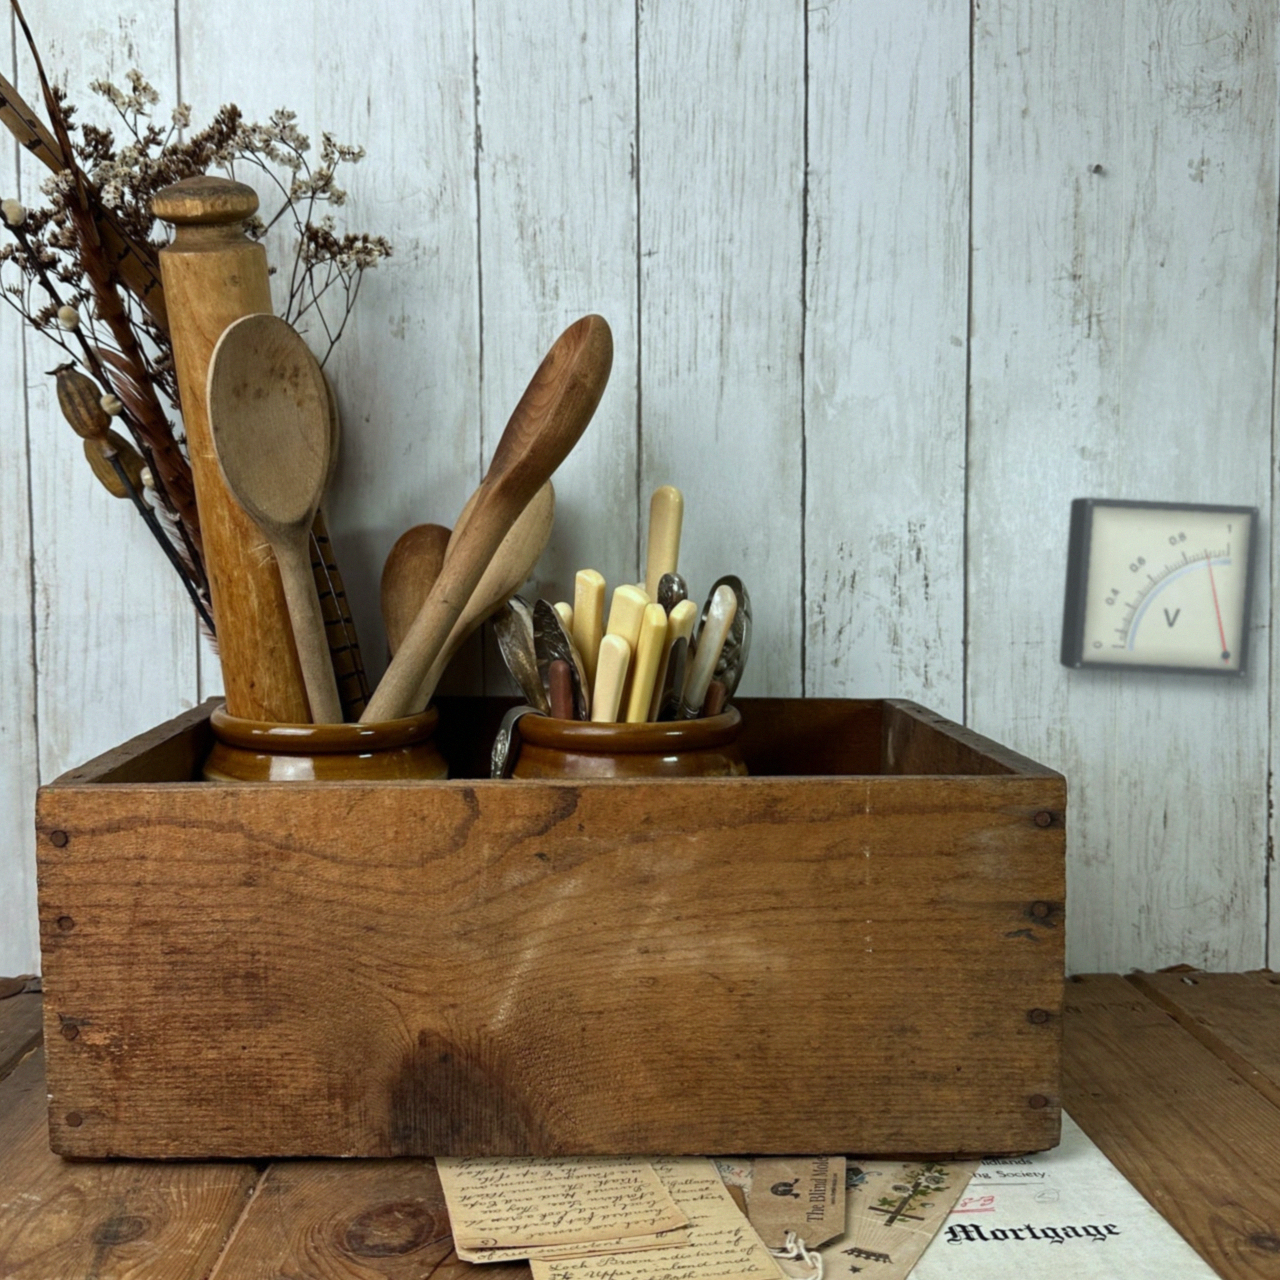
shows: 0.9 V
